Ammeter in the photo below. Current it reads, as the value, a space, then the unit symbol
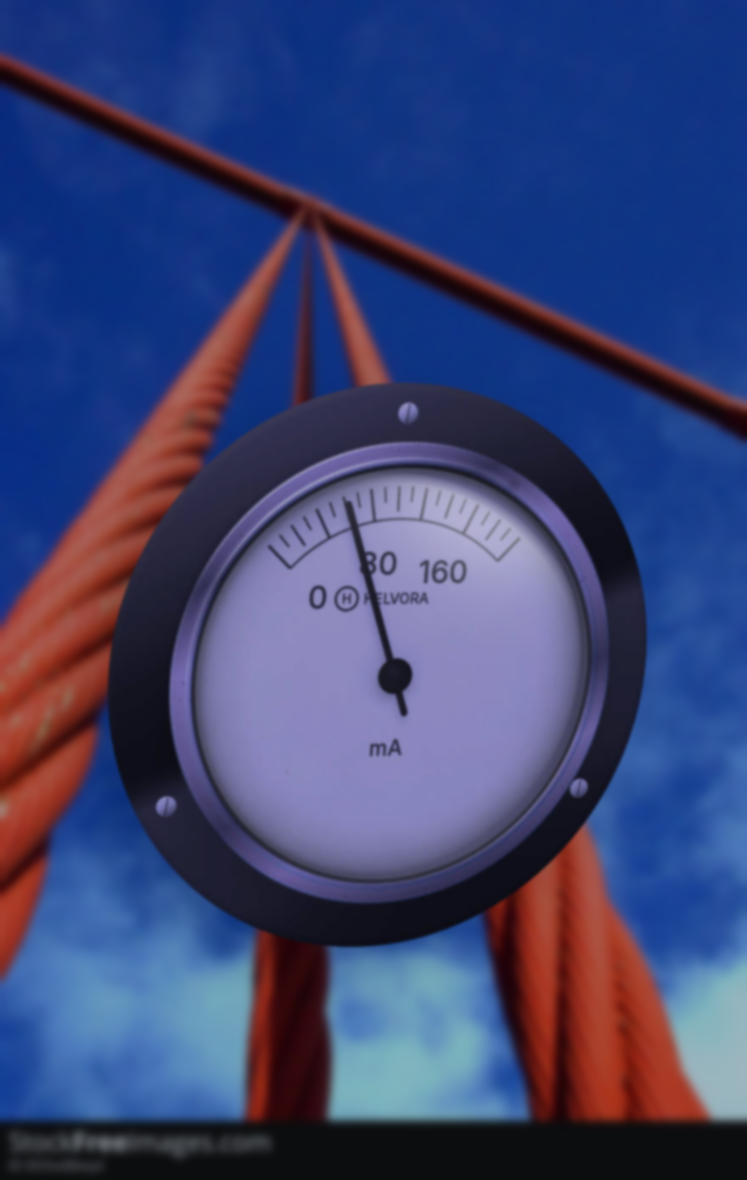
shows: 60 mA
